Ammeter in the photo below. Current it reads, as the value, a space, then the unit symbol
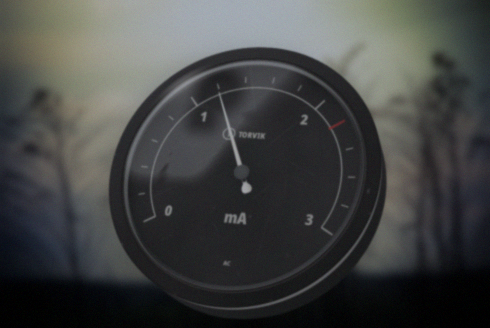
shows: 1.2 mA
